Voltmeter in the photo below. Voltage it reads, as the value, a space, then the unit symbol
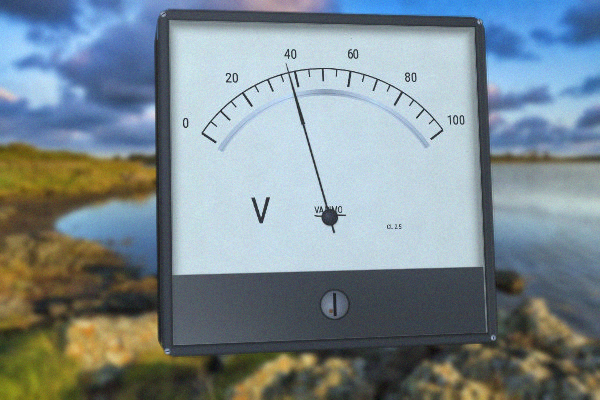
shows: 37.5 V
